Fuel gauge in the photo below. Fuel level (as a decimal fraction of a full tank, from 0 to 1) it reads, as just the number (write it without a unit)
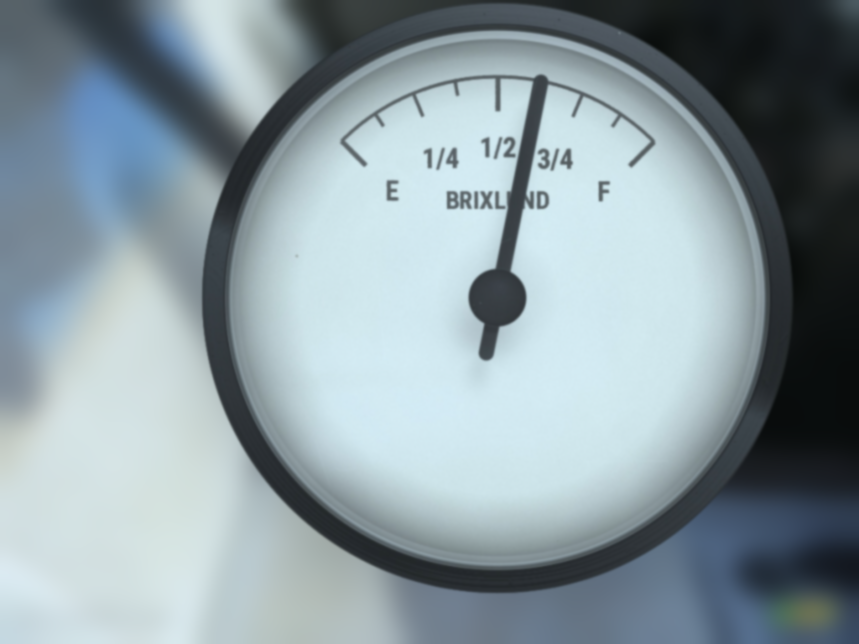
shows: 0.625
